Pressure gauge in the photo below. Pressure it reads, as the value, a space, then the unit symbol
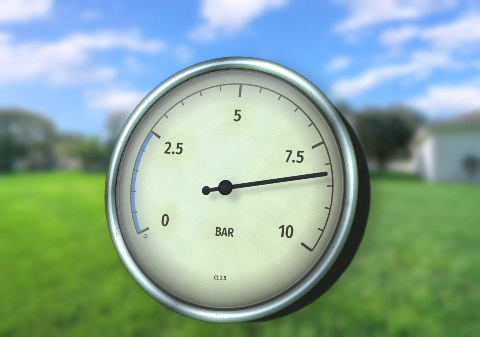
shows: 8.25 bar
